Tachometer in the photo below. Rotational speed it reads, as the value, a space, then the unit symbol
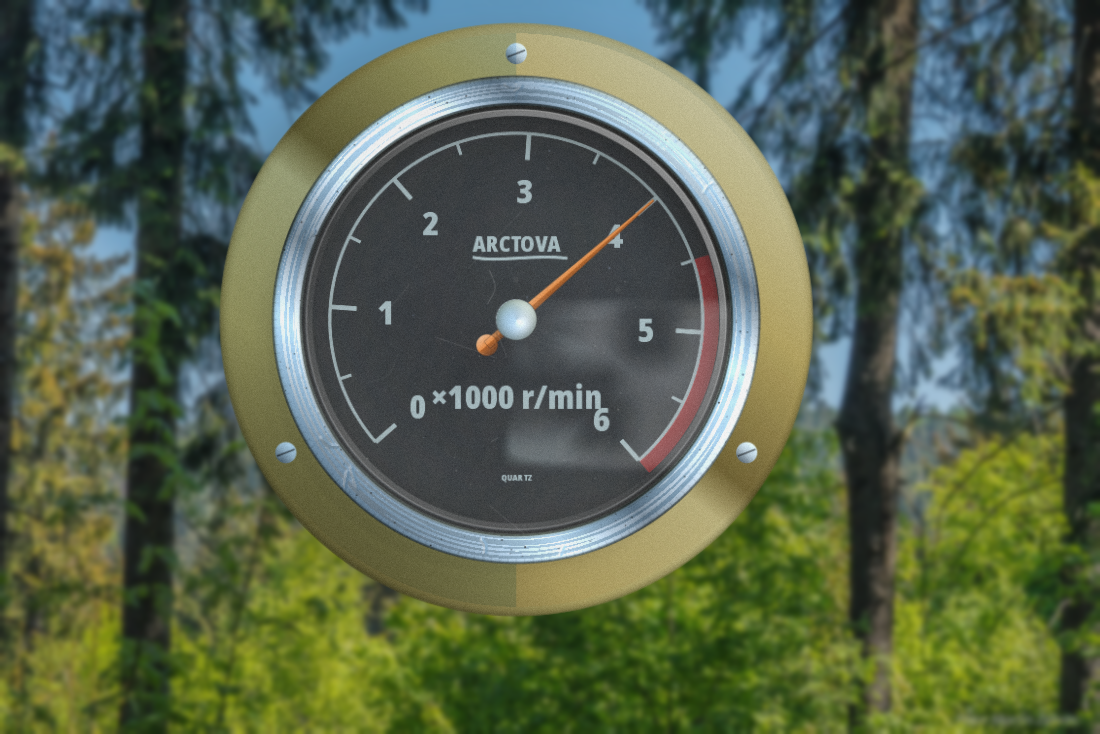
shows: 4000 rpm
